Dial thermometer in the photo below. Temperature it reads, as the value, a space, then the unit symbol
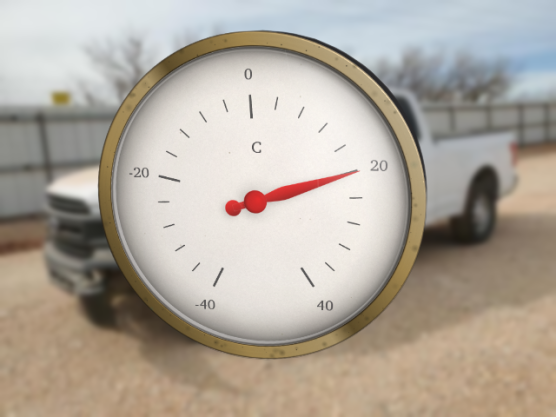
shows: 20 °C
